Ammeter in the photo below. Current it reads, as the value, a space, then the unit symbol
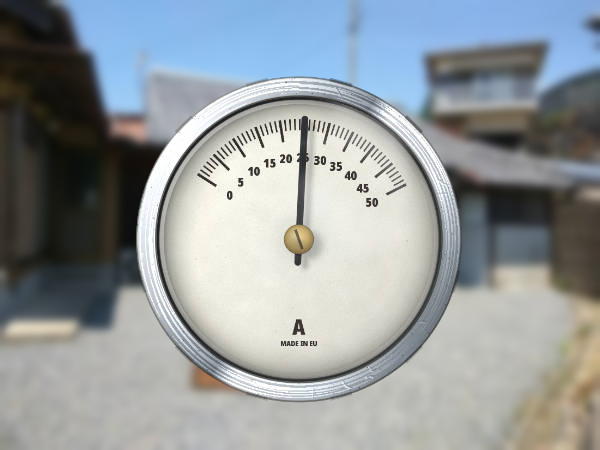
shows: 25 A
